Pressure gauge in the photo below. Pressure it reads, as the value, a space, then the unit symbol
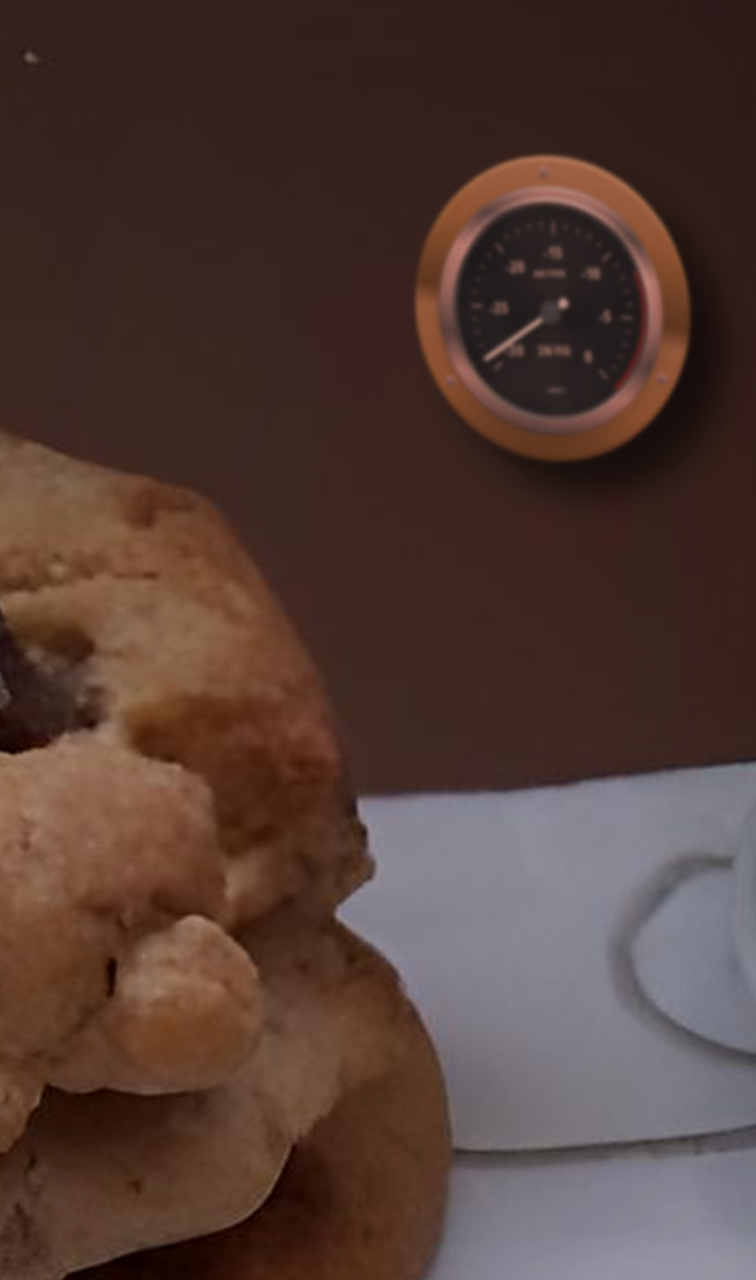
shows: -29 inHg
